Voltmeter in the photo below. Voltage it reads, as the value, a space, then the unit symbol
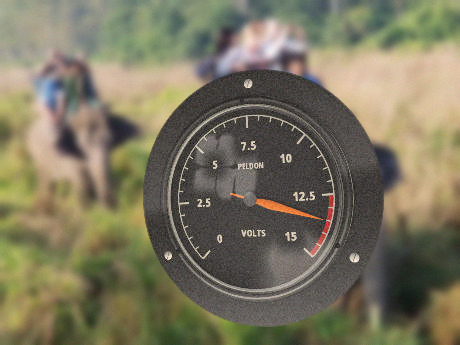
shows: 13.5 V
